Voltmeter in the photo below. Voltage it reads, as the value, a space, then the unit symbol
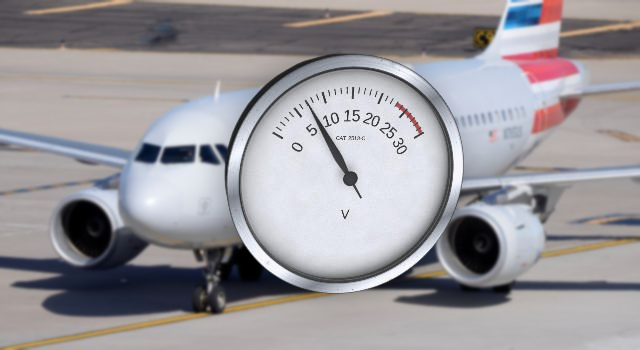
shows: 7 V
